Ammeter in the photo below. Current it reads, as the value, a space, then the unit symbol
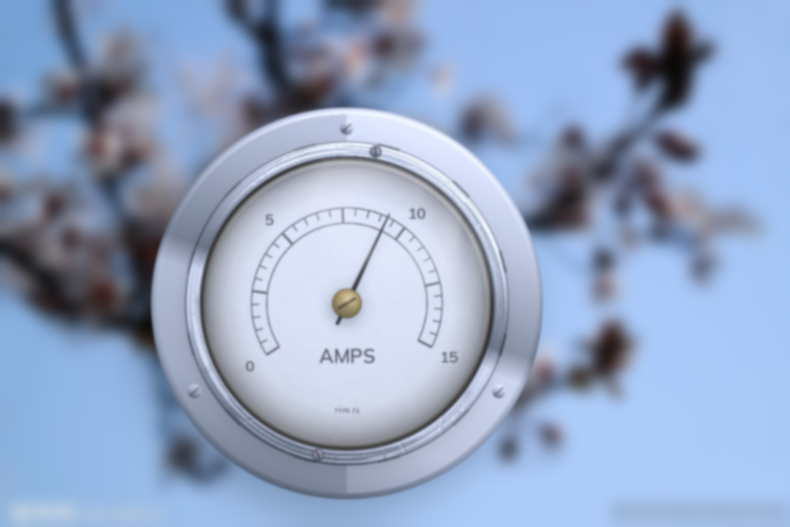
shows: 9.25 A
